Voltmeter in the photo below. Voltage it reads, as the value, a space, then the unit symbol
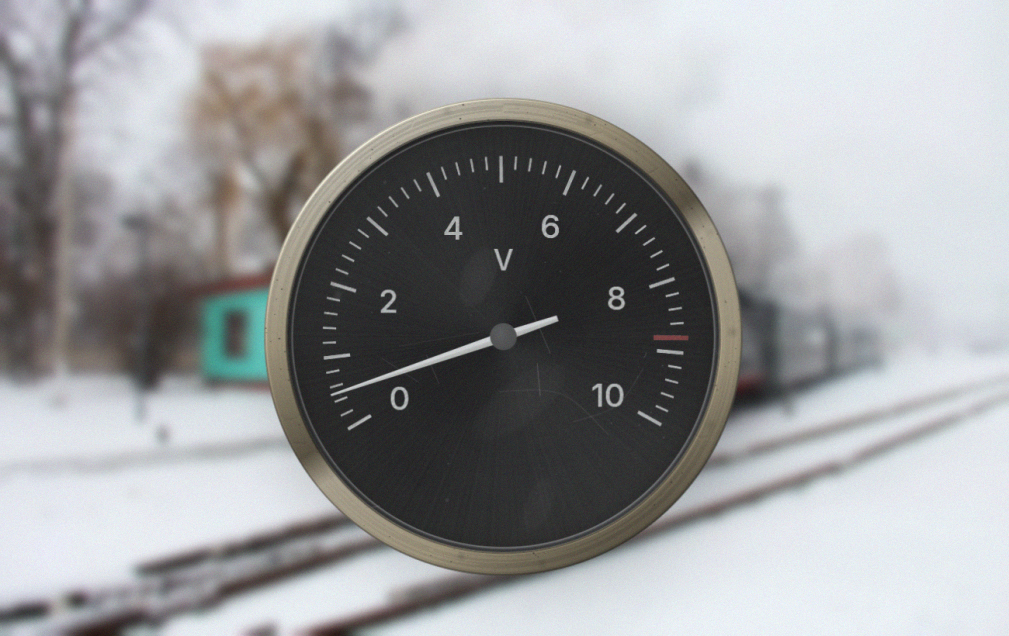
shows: 0.5 V
